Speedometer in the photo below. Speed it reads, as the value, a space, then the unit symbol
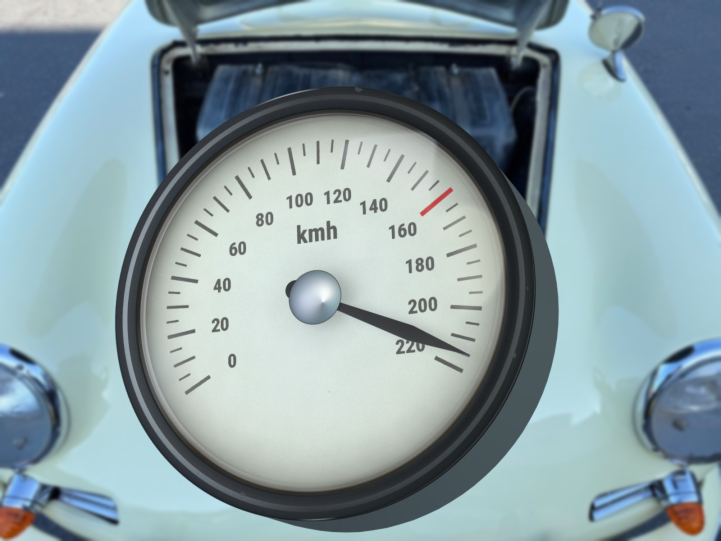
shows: 215 km/h
